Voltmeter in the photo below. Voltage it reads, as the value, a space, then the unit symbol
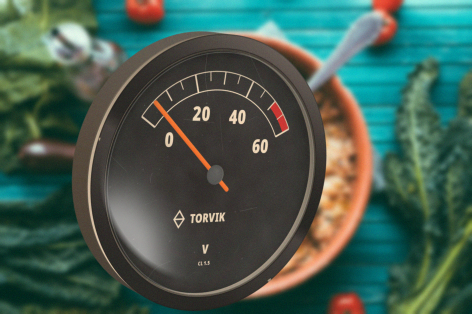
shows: 5 V
